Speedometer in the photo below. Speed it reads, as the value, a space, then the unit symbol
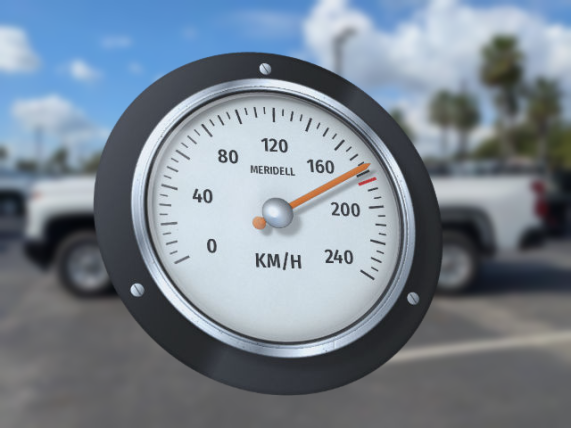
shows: 177.5 km/h
